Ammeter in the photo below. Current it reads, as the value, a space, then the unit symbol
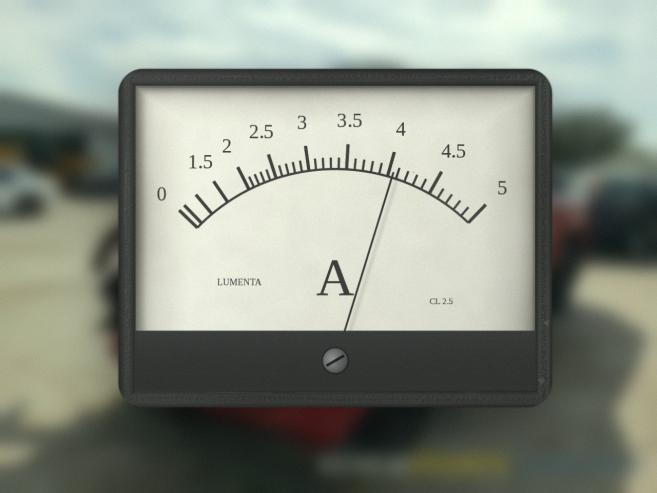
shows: 4.05 A
